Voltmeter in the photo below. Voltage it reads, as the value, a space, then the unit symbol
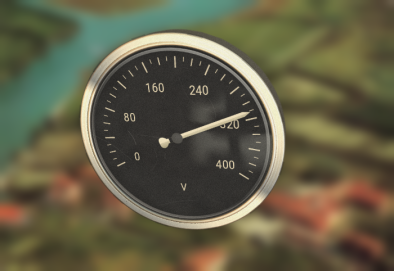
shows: 310 V
